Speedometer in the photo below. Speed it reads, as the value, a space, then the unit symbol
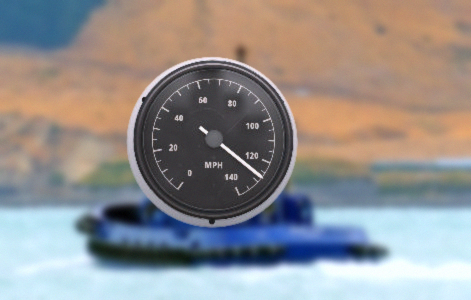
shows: 127.5 mph
